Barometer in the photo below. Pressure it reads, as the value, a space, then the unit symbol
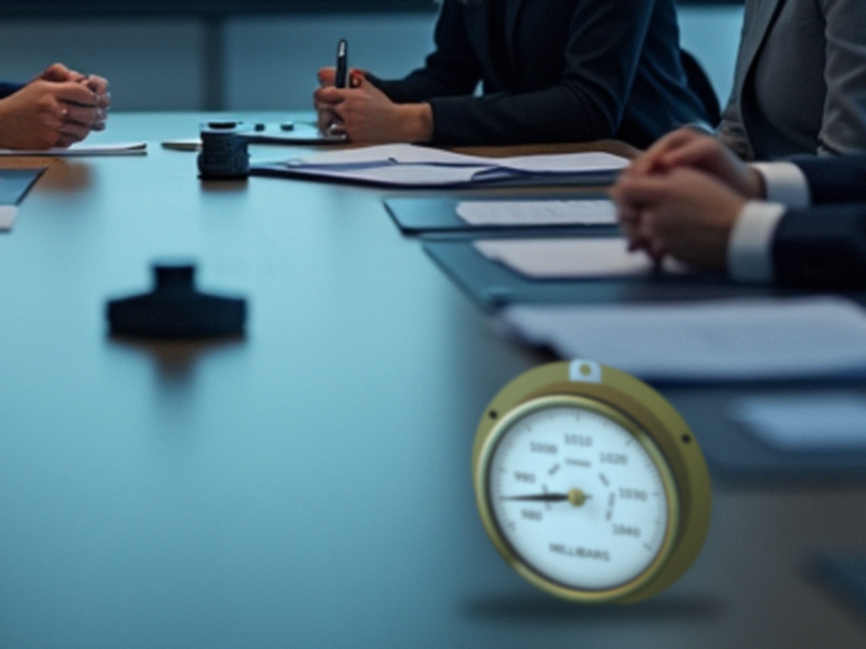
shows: 985 mbar
